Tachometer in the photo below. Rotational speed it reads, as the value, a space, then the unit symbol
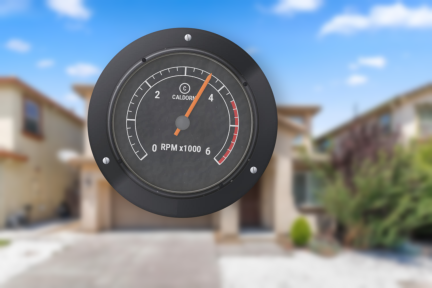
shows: 3600 rpm
